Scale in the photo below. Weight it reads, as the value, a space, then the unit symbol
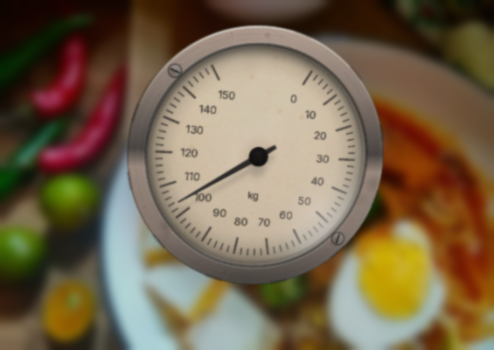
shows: 104 kg
